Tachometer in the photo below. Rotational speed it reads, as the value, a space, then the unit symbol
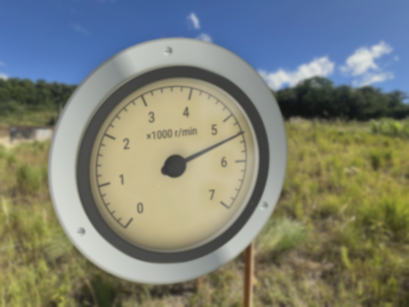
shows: 5400 rpm
